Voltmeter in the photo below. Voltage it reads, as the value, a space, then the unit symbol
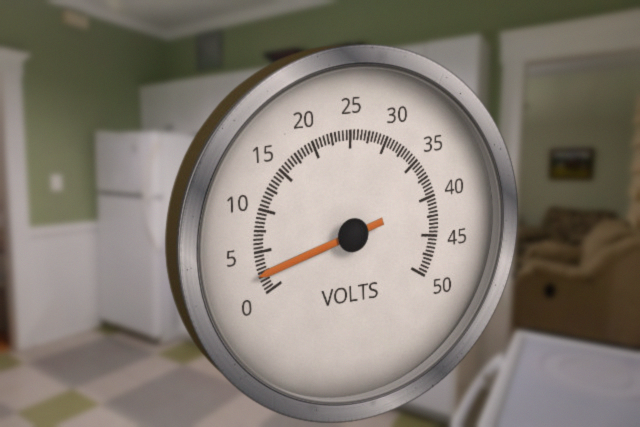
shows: 2.5 V
